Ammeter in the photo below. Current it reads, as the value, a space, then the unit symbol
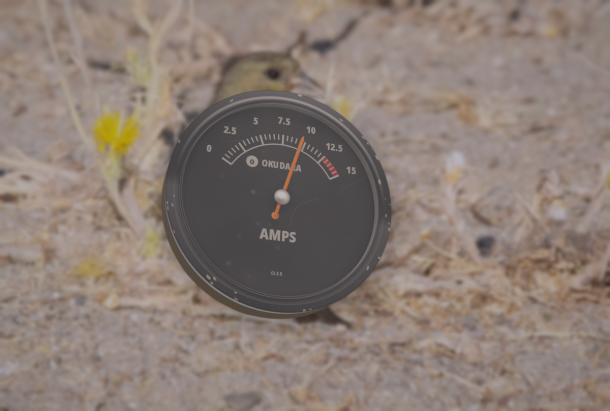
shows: 9.5 A
